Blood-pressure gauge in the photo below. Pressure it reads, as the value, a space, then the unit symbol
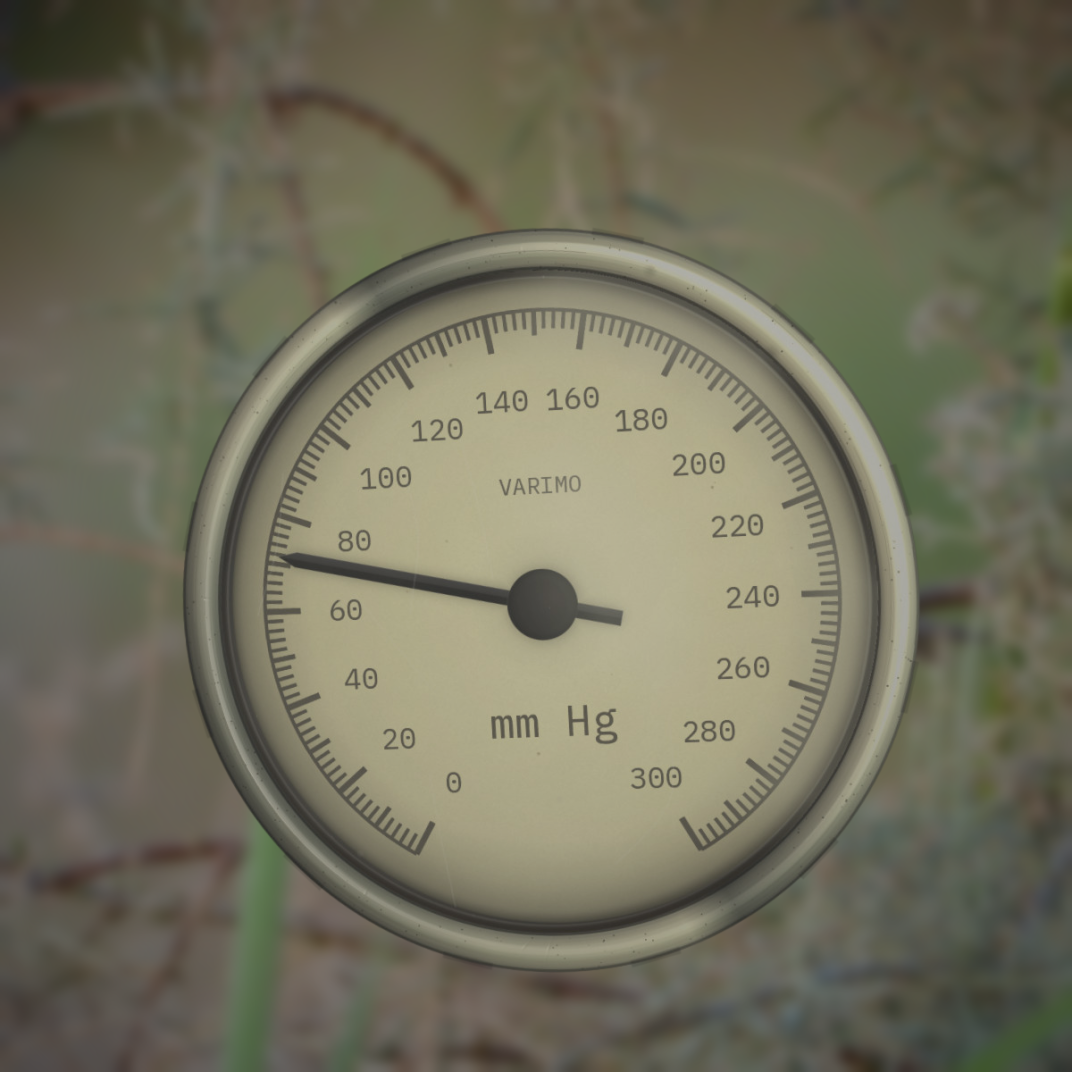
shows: 72 mmHg
